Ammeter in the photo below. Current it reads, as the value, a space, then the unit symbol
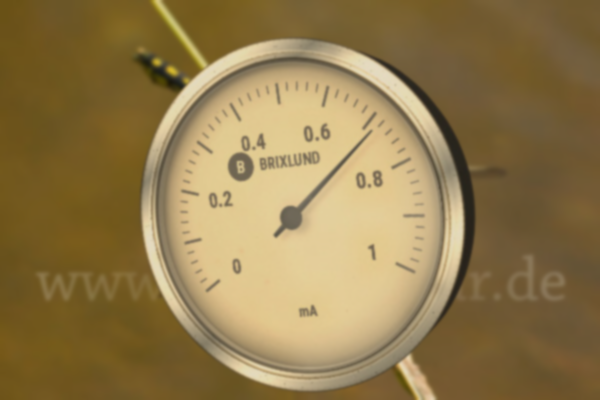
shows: 0.72 mA
